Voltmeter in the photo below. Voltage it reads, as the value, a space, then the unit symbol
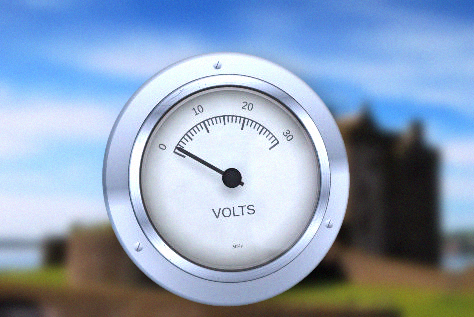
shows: 1 V
